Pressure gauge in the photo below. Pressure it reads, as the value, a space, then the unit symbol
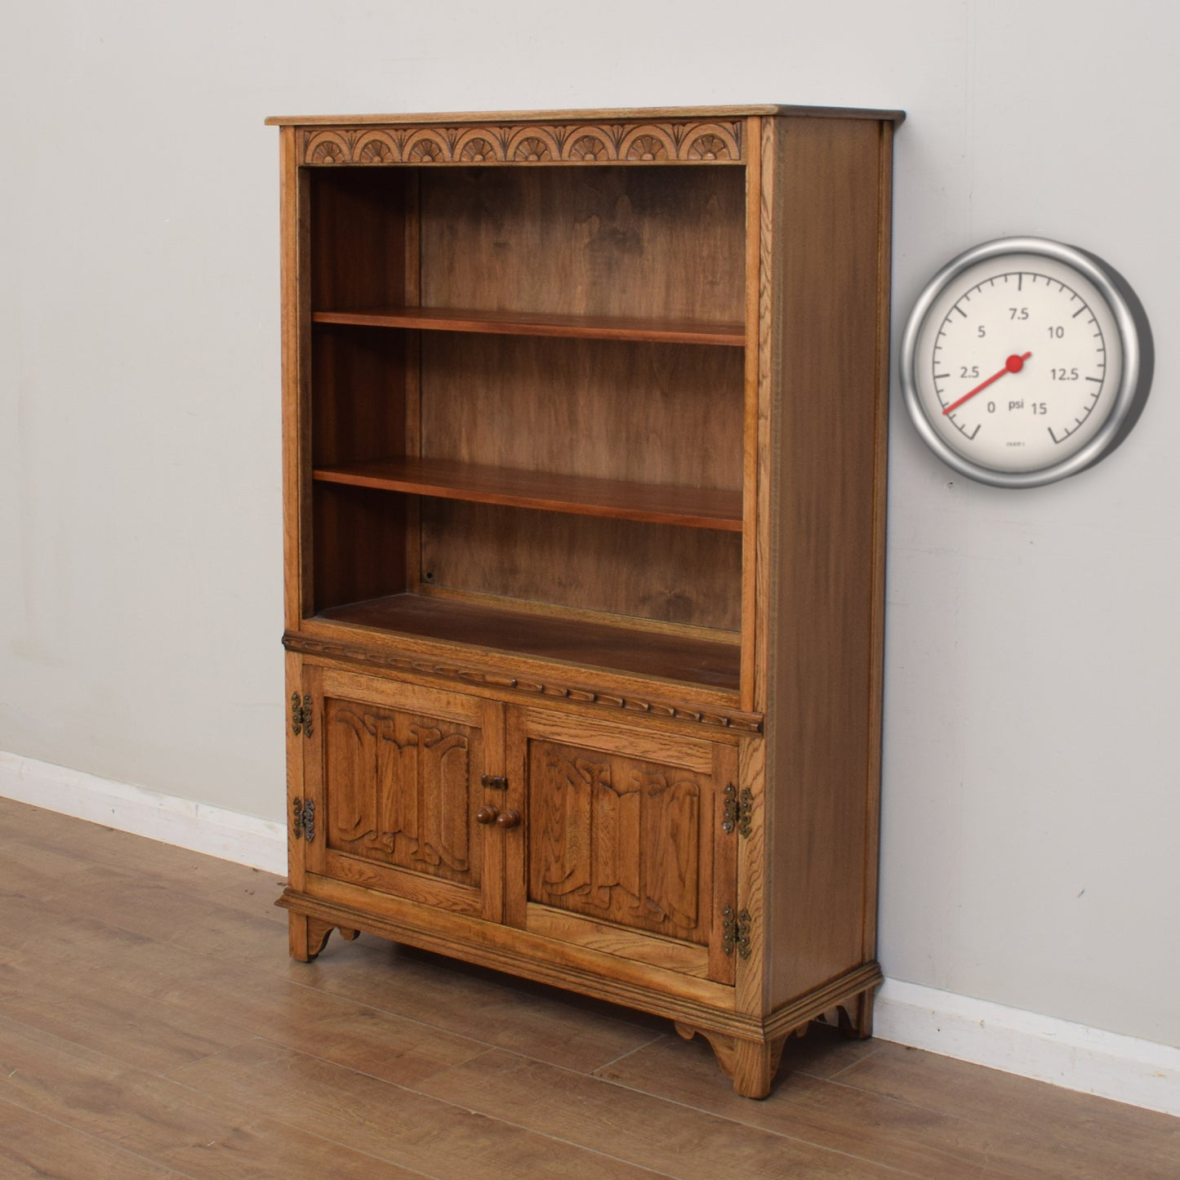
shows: 1.25 psi
